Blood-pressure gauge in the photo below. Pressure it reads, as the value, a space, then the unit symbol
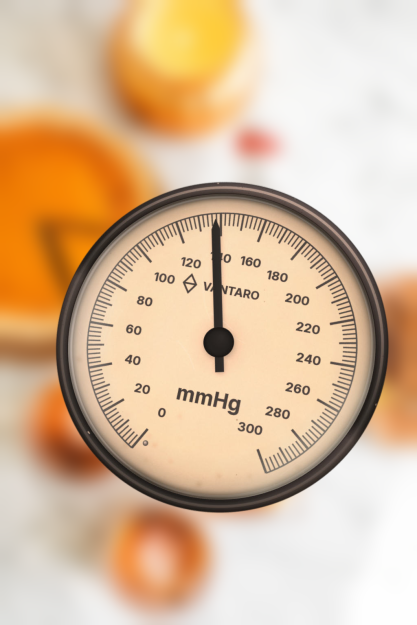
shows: 138 mmHg
